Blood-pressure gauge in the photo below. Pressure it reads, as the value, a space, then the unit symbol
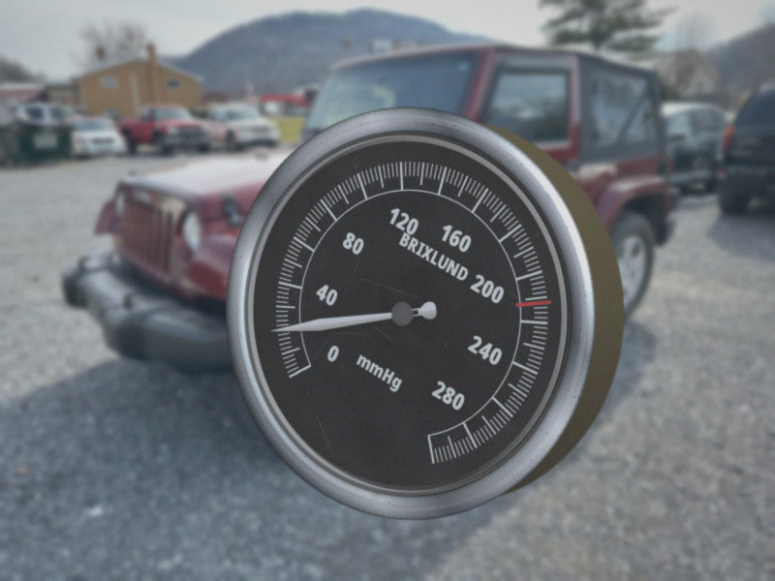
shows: 20 mmHg
